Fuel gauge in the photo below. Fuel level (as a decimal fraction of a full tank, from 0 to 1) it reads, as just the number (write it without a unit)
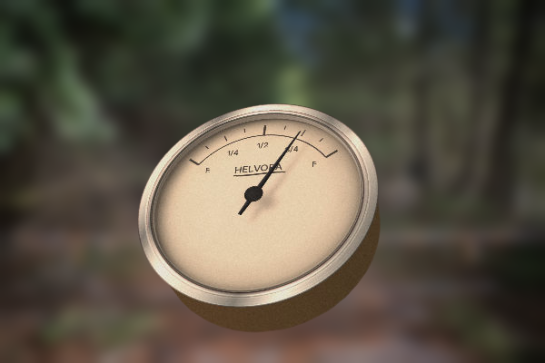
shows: 0.75
